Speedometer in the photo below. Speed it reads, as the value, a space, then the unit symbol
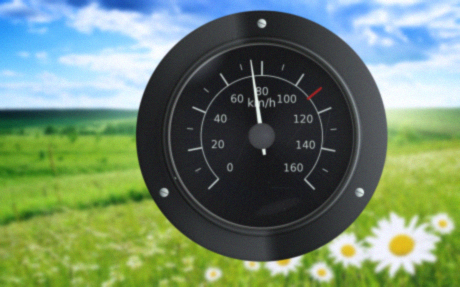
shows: 75 km/h
